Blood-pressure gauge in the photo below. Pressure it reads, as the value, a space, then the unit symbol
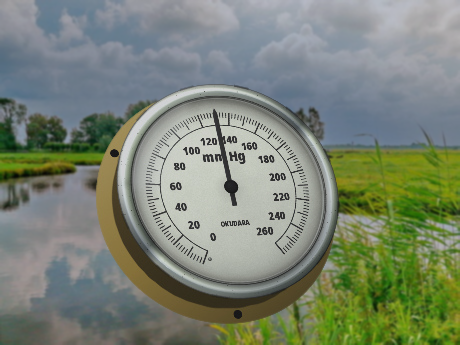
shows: 130 mmHg
